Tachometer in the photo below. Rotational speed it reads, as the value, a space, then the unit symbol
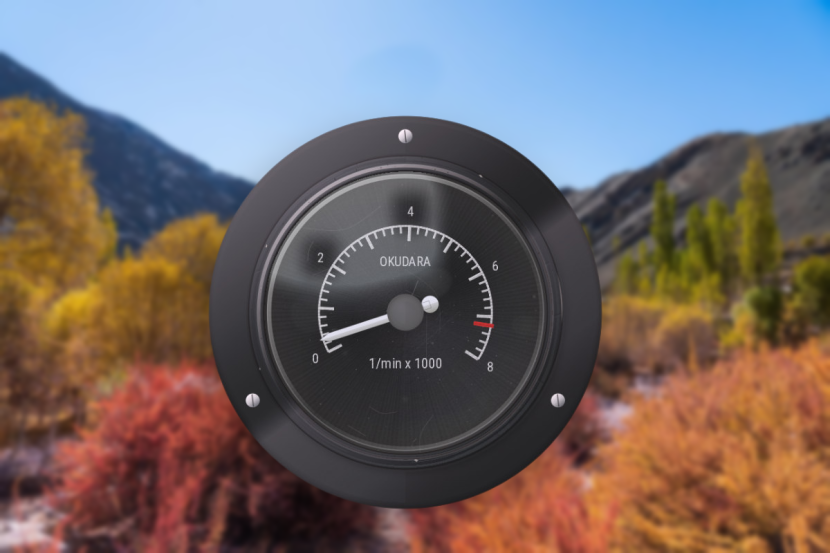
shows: 300 rpm
